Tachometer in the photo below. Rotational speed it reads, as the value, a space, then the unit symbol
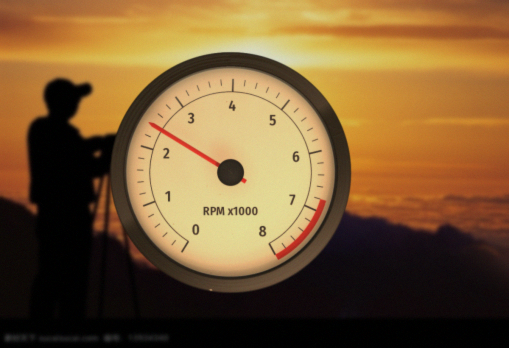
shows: 2400 rpm
